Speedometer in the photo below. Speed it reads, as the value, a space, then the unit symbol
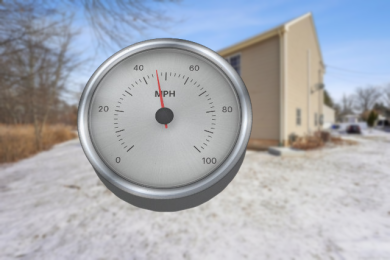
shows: 46 mph
